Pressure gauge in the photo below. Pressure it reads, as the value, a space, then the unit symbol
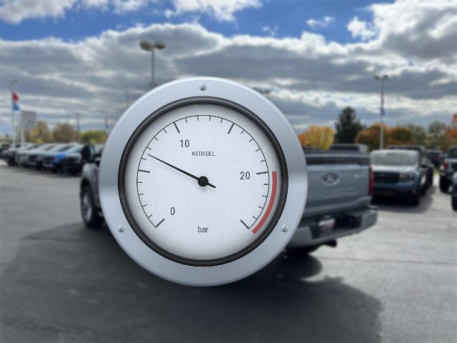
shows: 6.5 bar
